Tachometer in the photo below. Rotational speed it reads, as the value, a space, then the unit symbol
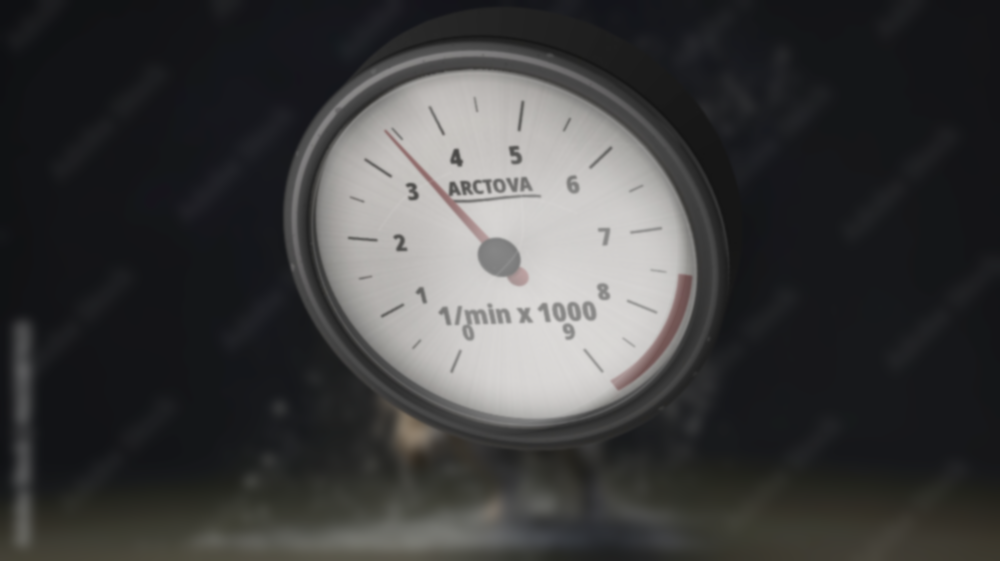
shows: 3500 rpm
